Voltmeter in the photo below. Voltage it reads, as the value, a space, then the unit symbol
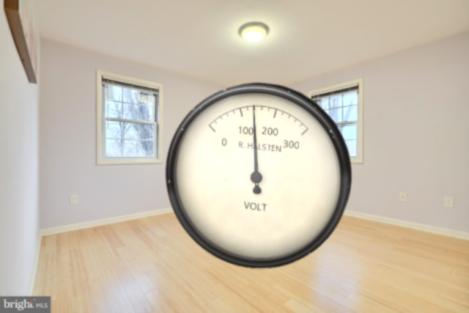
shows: 140 V
